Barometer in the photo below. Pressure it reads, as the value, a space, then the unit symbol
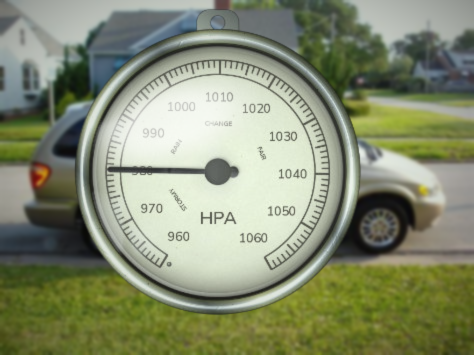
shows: 980 hPa
